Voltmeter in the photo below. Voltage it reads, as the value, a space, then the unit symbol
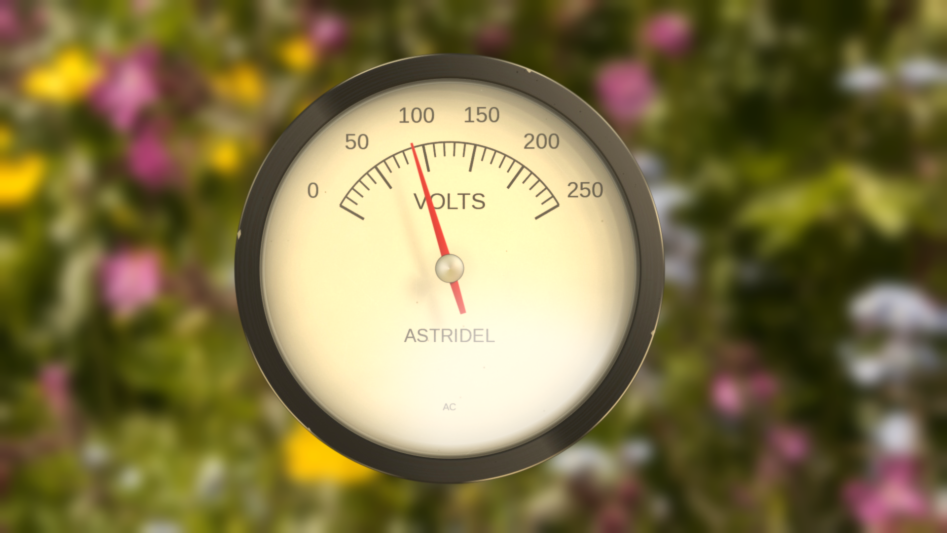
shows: 90 V
